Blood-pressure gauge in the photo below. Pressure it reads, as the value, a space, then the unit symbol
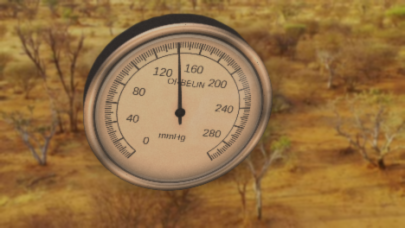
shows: 140 mmHg
